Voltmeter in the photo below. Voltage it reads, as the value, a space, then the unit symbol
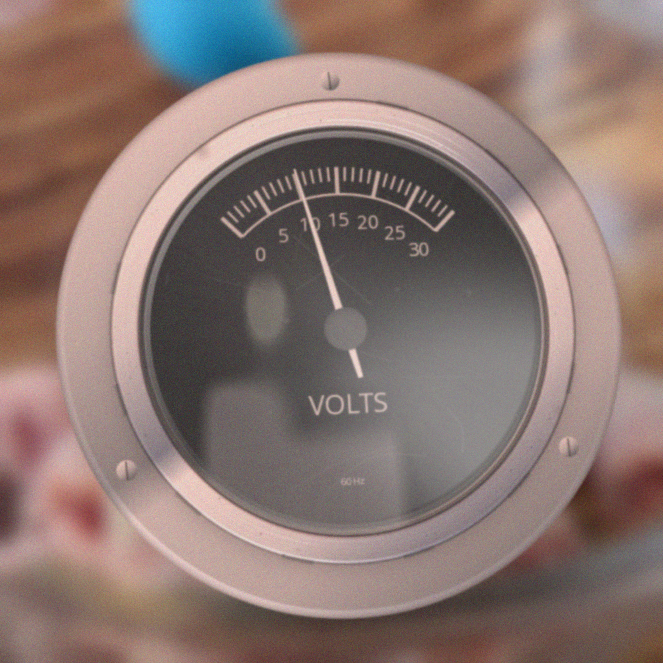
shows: 10 V
